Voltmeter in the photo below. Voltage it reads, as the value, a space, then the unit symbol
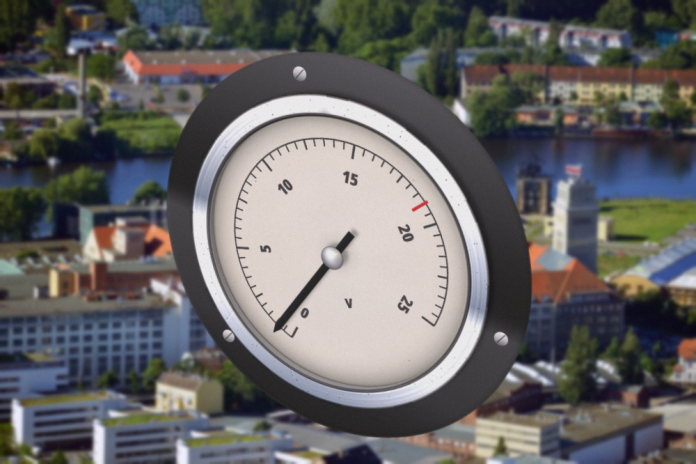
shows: 0.75 V
